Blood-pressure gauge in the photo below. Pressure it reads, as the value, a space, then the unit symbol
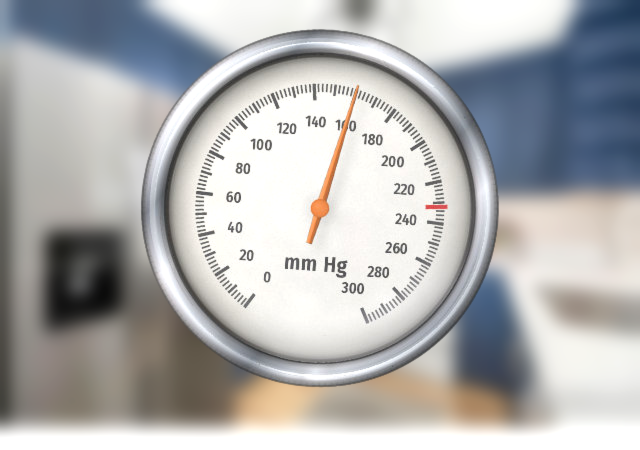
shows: 160 mmHg
